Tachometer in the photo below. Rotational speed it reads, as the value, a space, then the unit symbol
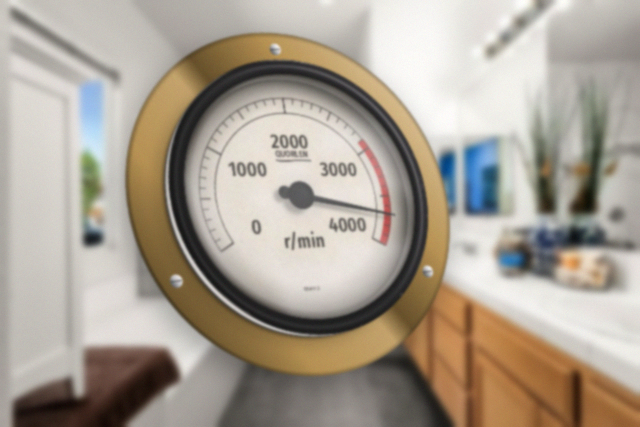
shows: 3700 rpm
